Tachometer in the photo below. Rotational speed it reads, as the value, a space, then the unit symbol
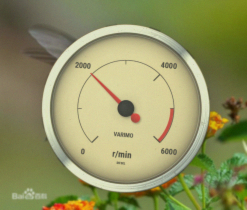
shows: 2000 rpm
